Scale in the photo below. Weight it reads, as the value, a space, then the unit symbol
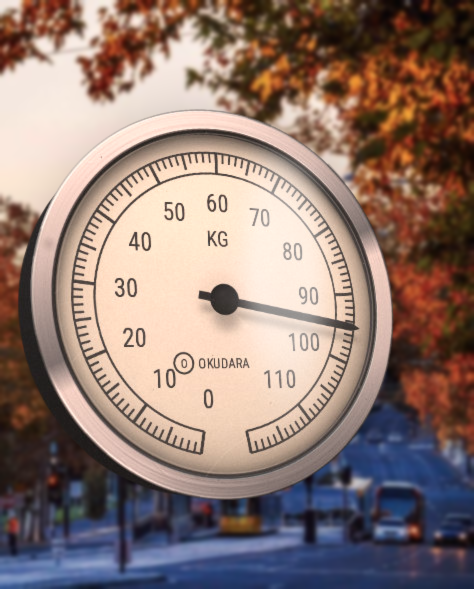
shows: 95 kg
